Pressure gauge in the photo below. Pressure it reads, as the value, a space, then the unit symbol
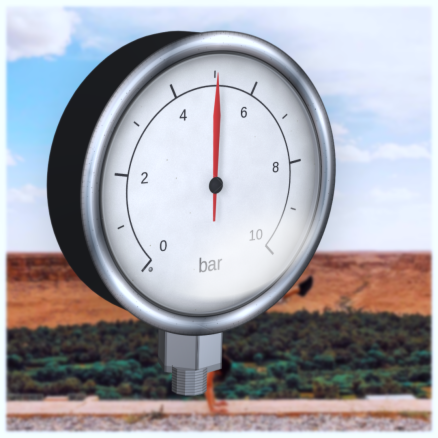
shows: 5 bar
